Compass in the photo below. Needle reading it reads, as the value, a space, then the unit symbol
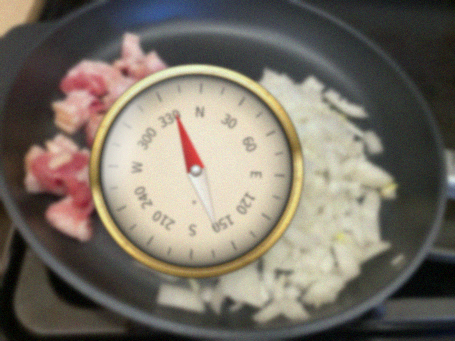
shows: 337.5 °
